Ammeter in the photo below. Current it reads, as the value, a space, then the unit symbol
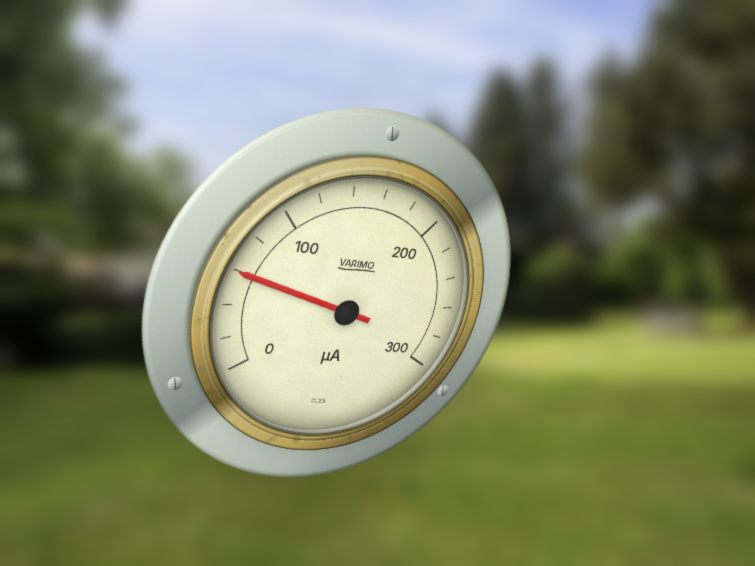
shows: 60 µA
